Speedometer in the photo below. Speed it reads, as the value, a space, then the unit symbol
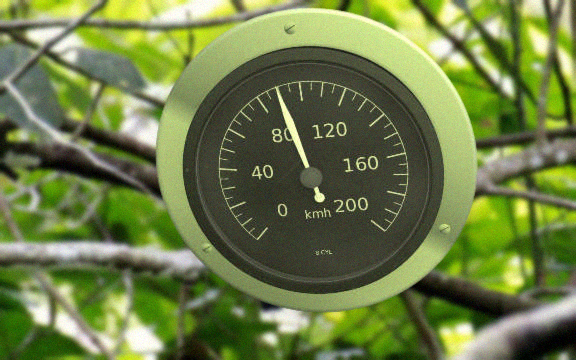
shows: 90 km/h
